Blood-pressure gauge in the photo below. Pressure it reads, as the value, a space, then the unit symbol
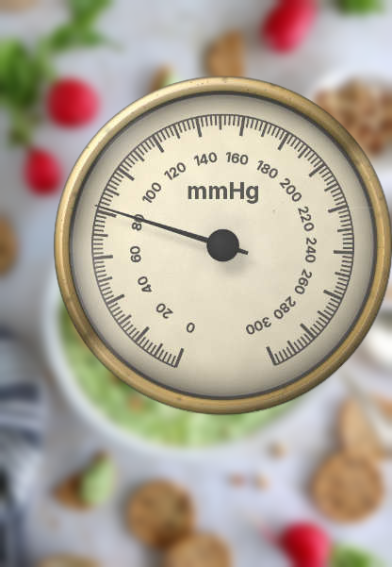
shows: 82 mmHg
